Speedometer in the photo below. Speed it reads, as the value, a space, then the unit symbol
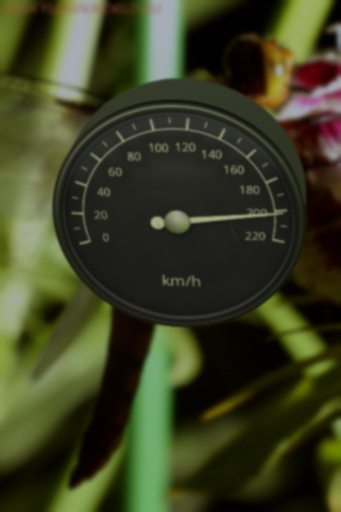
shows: 200 km/h
